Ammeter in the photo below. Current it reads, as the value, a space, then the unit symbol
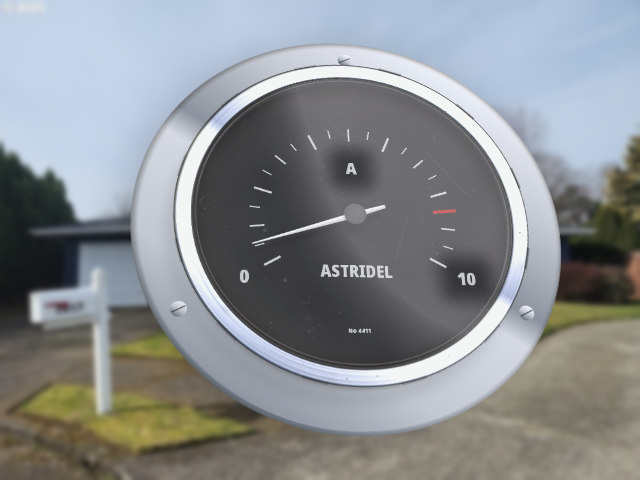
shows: 0.5 A
